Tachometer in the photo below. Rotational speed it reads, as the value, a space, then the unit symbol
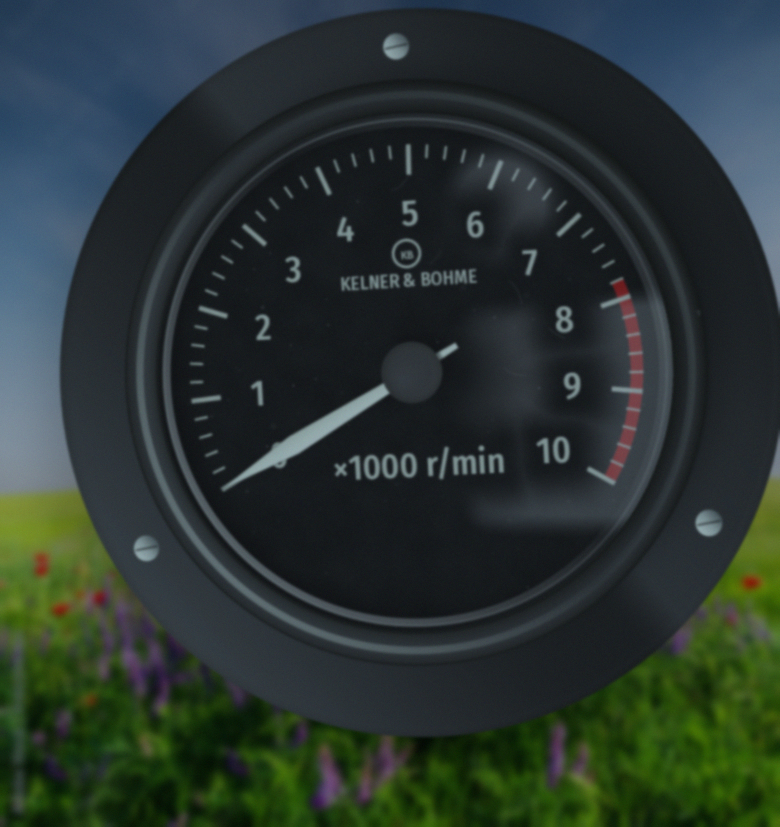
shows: 0 rpm
